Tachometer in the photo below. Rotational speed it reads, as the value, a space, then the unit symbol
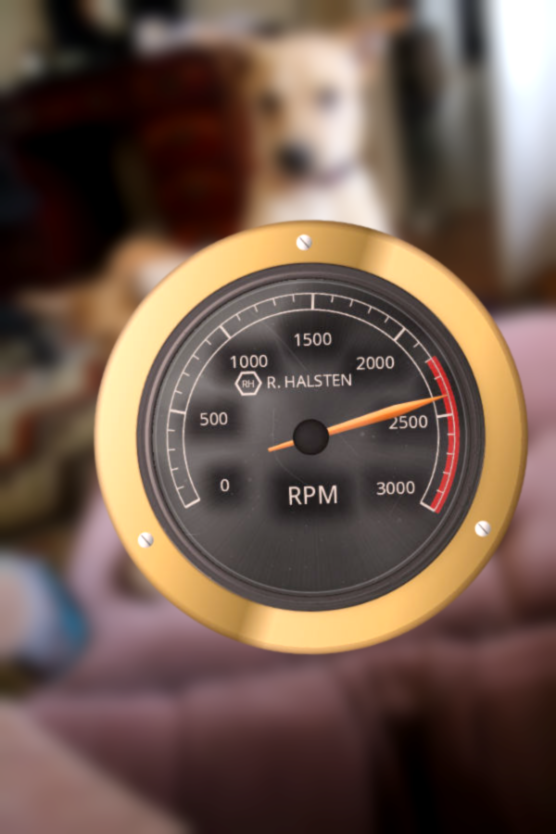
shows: 2400 rpm
